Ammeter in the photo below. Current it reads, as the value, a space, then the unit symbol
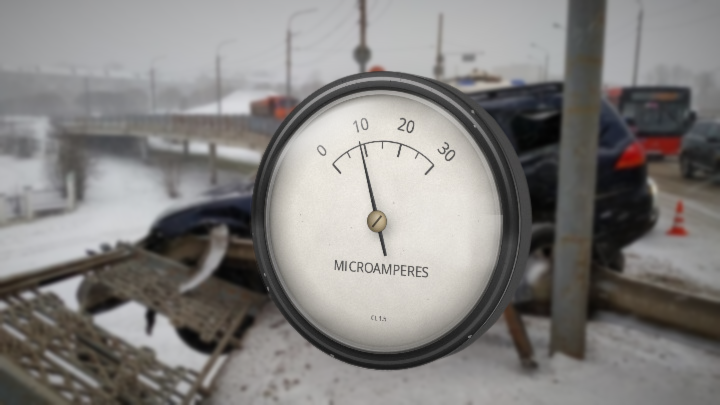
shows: 10 µA
